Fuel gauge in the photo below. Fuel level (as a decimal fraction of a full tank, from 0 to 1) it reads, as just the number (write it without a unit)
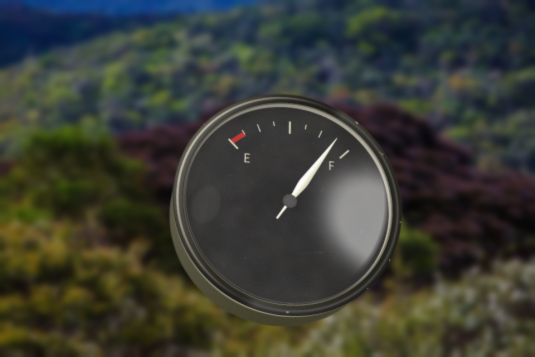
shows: 0.875
